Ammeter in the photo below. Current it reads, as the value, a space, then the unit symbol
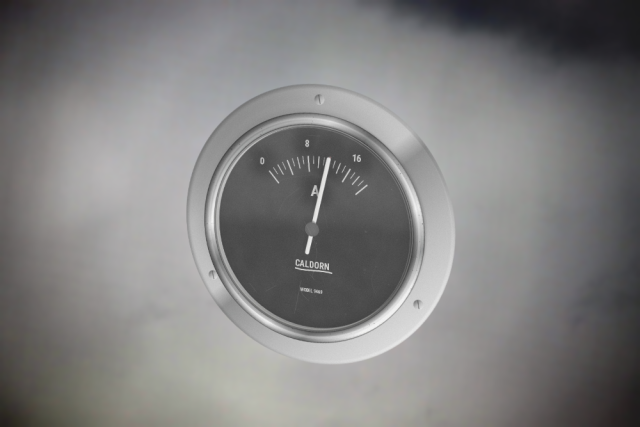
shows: 12 A
